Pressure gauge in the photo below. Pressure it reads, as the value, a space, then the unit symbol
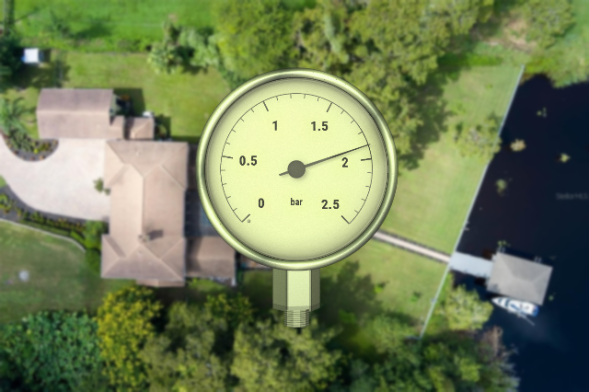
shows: 1.9 bar
